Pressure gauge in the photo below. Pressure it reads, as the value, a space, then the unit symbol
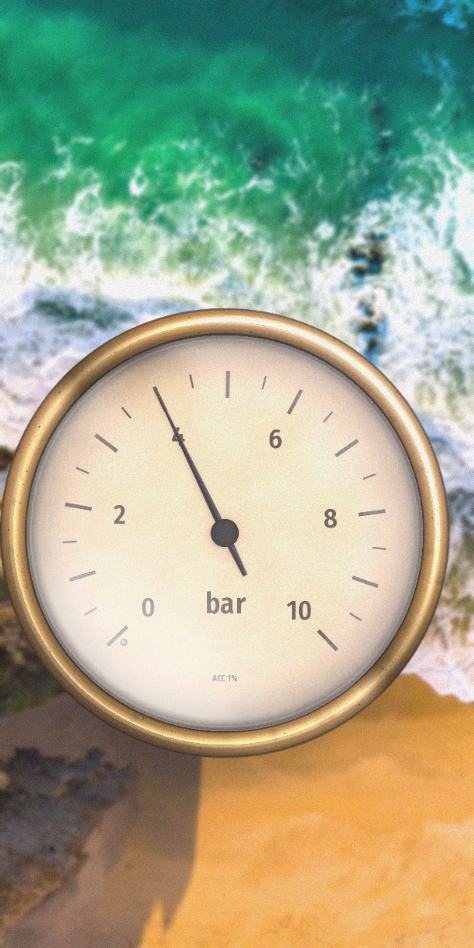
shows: 4 bar
